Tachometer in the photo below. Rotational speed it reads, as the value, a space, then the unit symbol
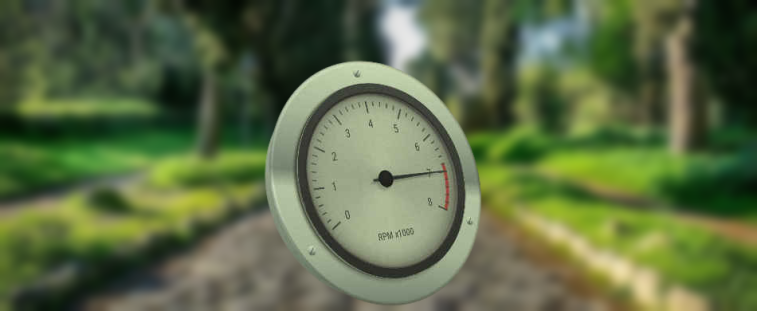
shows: 7000 rpm
